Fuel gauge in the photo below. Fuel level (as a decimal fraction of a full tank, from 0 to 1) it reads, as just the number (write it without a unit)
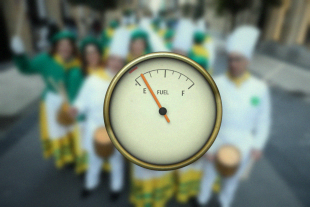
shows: 0.125
